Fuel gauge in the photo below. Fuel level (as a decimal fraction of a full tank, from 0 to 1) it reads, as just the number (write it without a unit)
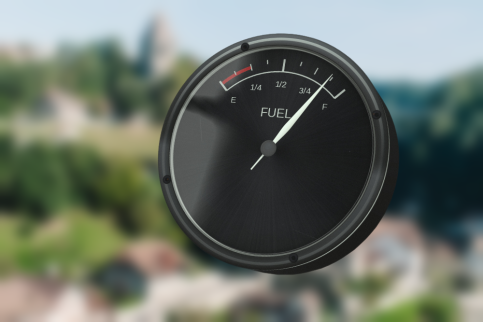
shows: 0.875
